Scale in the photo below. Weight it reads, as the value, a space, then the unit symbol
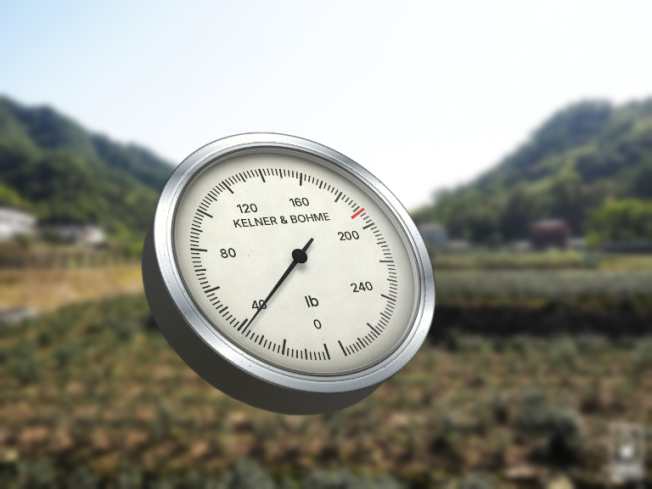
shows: 38 lb
